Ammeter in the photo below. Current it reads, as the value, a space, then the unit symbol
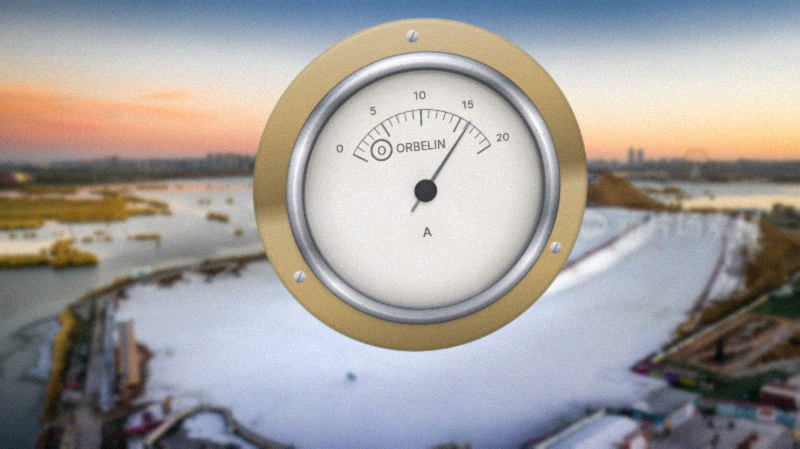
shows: 16 A
